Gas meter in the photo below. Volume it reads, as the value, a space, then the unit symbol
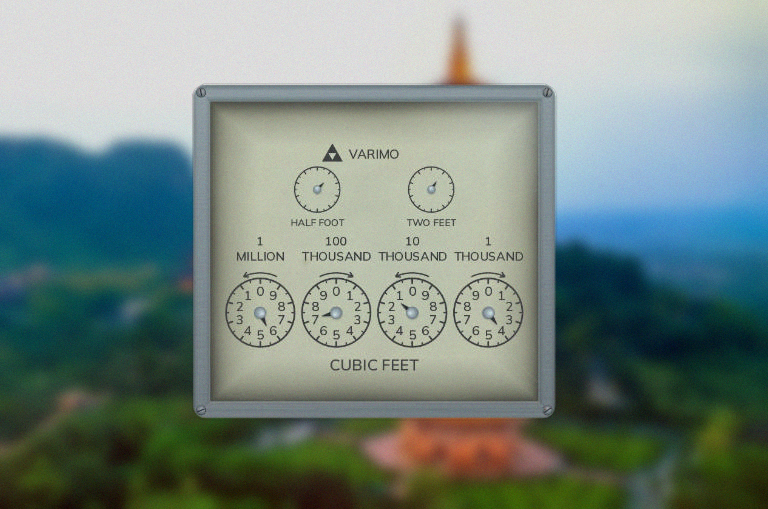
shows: 571400 ft³
